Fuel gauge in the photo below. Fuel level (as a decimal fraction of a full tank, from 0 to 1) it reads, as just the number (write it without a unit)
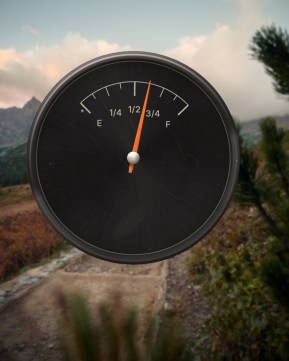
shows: 0.625
